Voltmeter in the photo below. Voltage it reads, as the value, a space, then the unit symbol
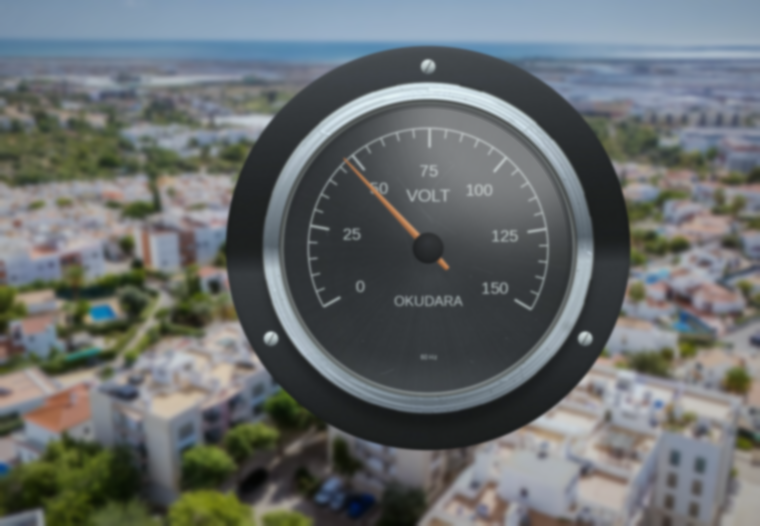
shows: 47.5 V
